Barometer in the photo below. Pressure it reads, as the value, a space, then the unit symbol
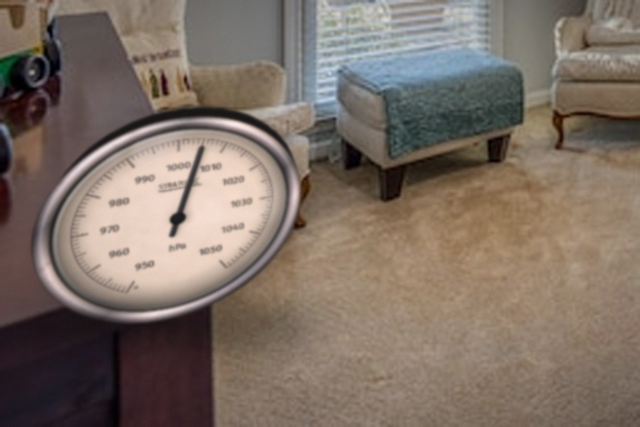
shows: 1005 hPa
